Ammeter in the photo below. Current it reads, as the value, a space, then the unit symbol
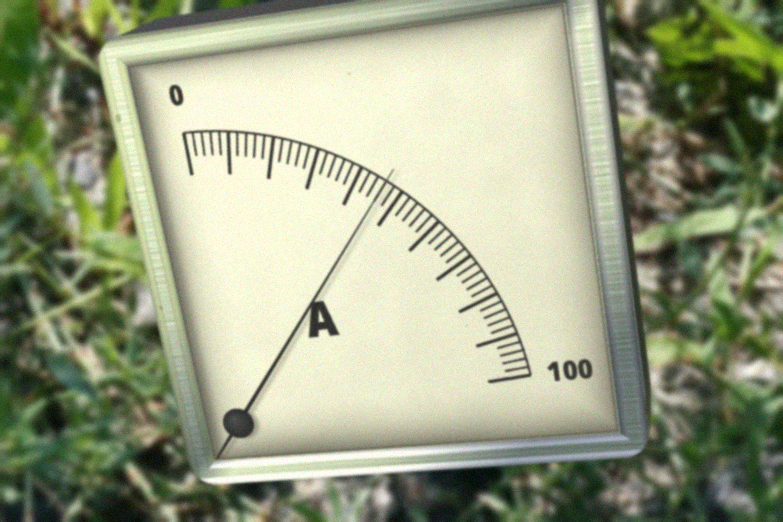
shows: 46 A
